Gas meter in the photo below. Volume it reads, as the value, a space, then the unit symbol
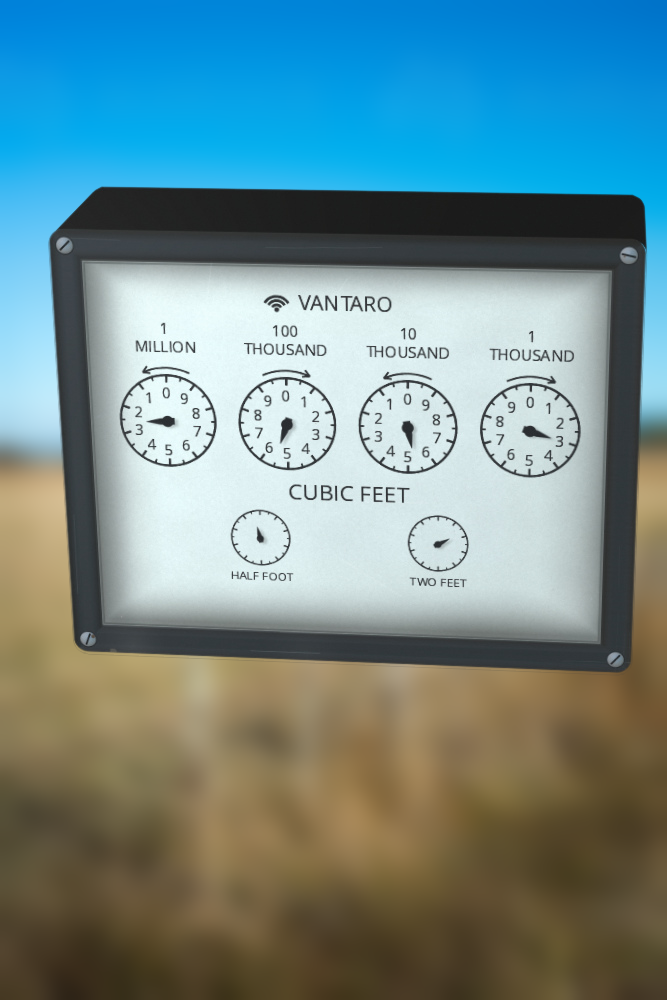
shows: 255300 ft³
